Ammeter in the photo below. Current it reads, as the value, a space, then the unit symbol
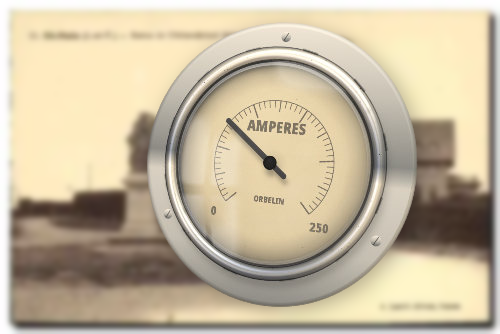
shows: 75 A
